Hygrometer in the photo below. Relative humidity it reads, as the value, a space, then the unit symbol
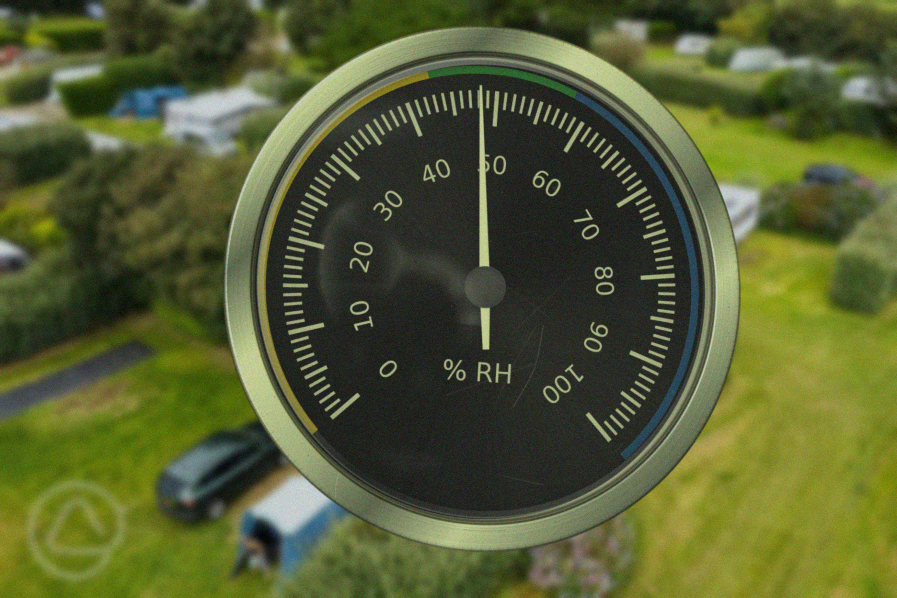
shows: 48 %
